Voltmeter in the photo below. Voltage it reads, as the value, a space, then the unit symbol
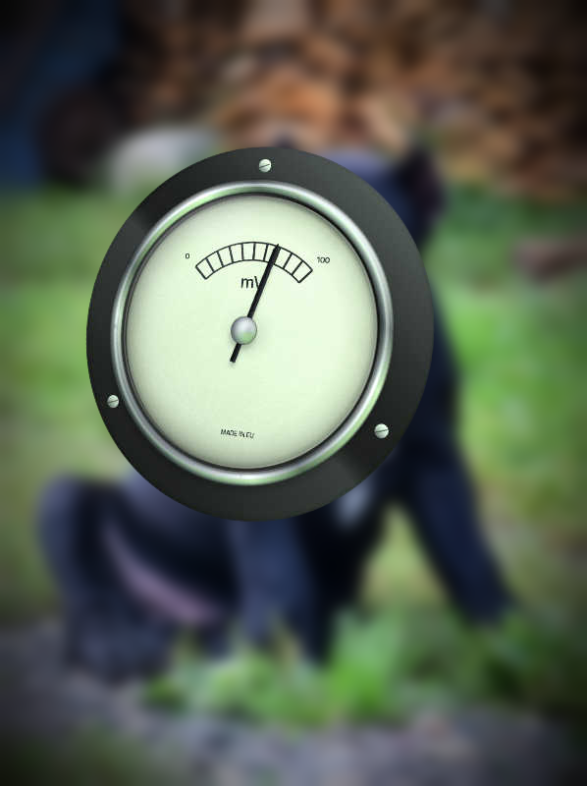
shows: 70 mV
